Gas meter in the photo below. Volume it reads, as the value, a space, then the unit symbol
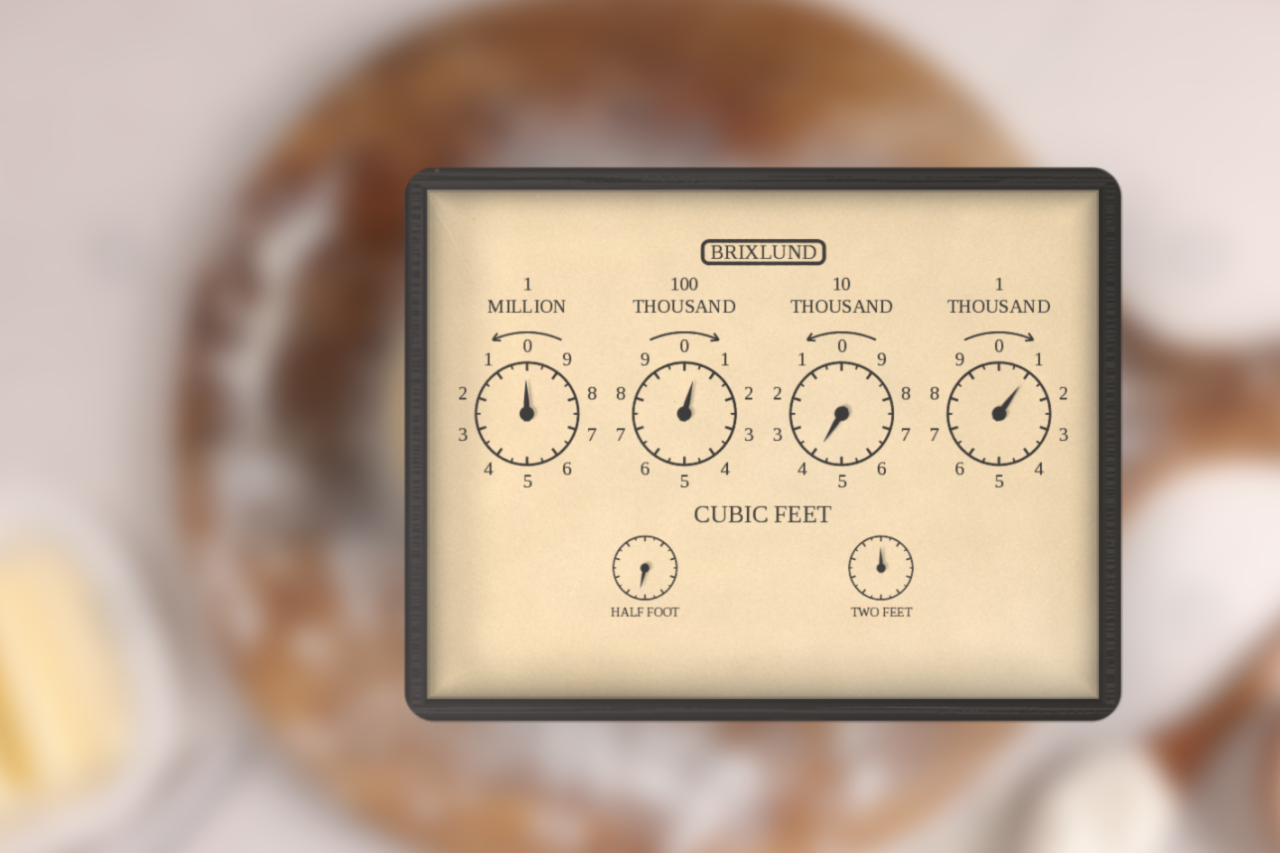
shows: 4100 ft³
